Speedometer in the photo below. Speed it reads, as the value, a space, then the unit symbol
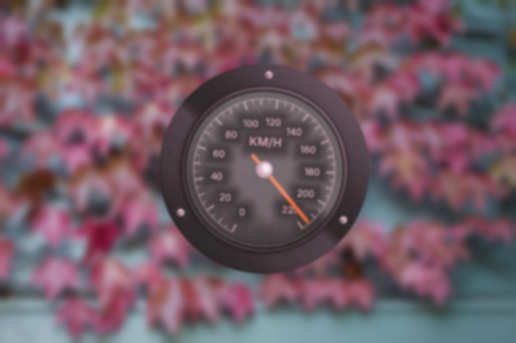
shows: 215 km/h
